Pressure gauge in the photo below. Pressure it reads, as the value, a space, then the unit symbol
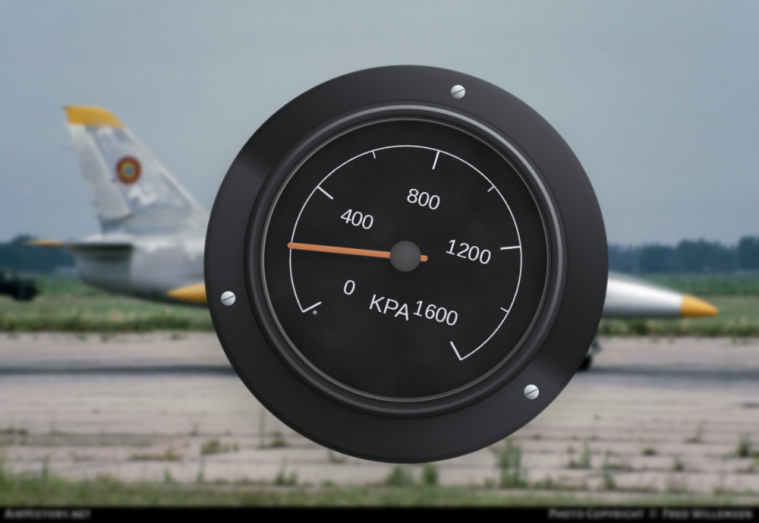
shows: 200 kPa
